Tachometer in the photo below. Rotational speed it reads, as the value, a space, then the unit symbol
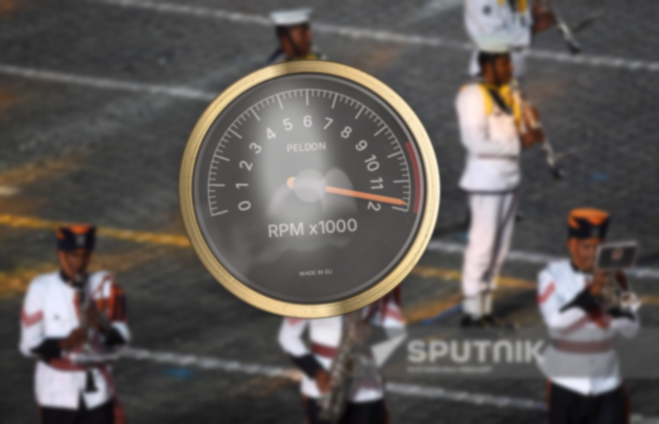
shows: 11800 rpm
